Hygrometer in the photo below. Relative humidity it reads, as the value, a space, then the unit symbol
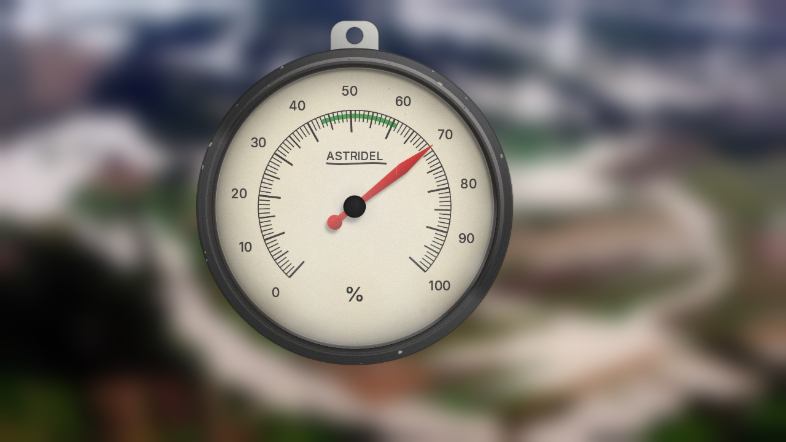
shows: 70 %
